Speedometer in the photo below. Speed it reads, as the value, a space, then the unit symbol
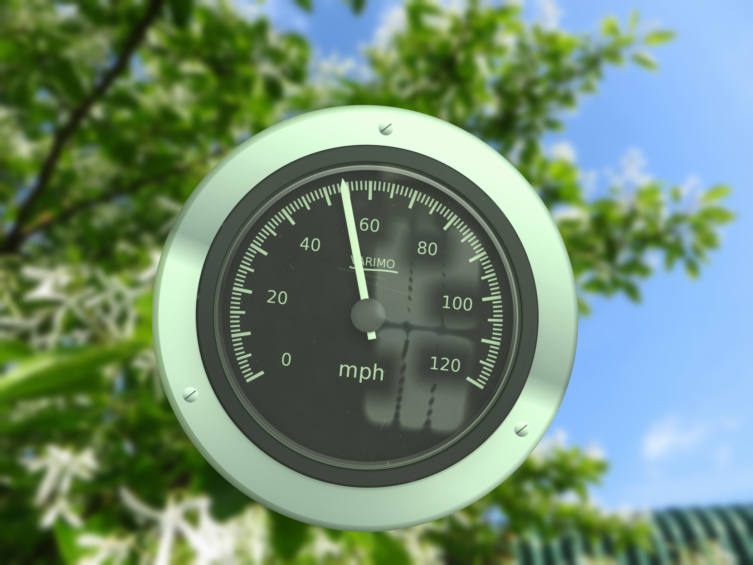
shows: 54 mph
